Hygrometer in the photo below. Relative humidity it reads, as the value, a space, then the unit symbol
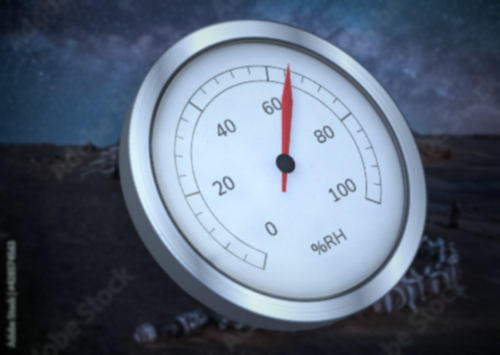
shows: 64 %
